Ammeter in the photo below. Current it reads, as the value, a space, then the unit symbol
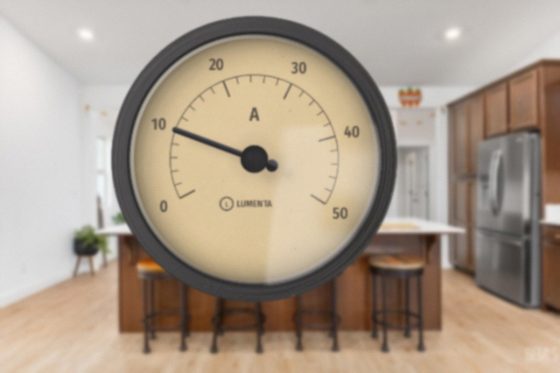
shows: 10 A
